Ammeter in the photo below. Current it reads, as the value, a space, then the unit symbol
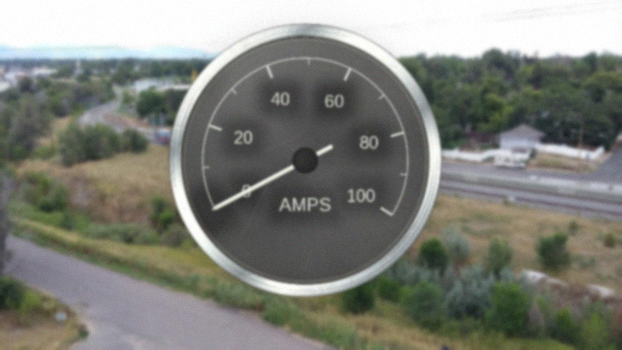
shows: 0 A
